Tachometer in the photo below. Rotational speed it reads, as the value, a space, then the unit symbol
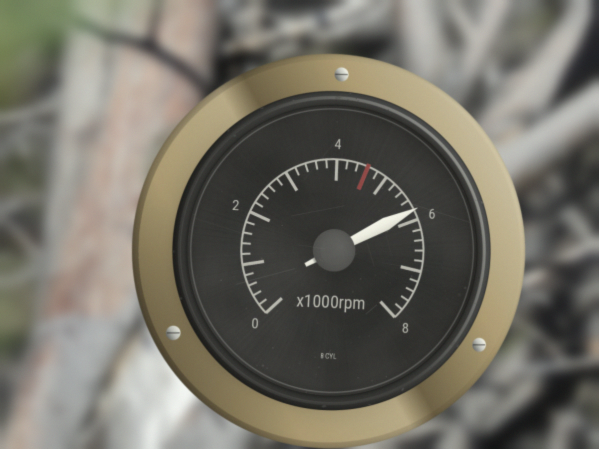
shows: 5800 rpm
